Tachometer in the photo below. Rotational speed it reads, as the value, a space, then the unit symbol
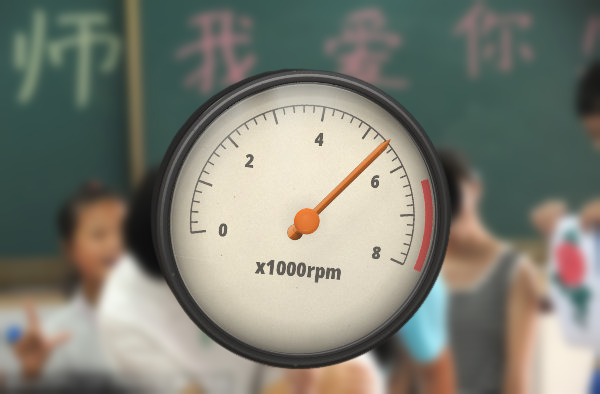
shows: 5400 rpm
